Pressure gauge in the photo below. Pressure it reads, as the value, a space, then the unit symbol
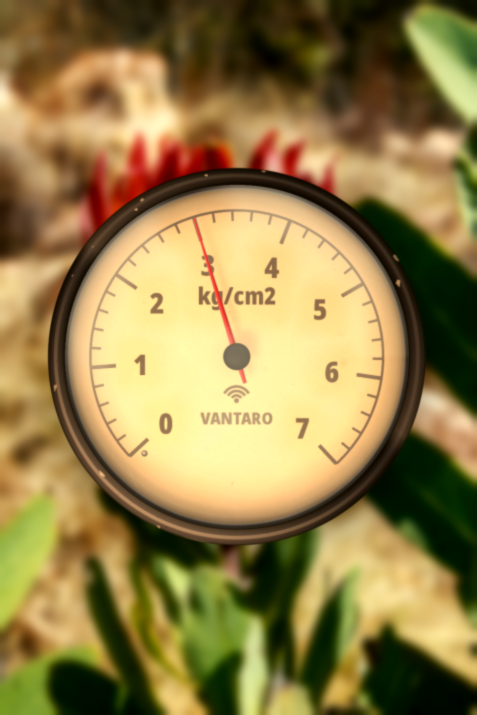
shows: 3 kg/cm²
